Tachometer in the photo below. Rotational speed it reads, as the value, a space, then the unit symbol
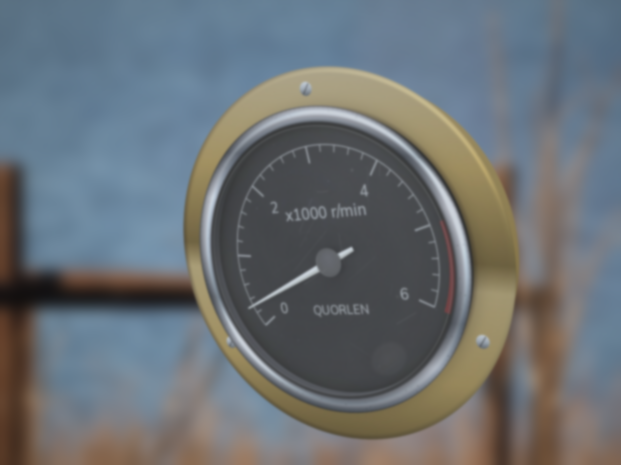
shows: 300 rpm
